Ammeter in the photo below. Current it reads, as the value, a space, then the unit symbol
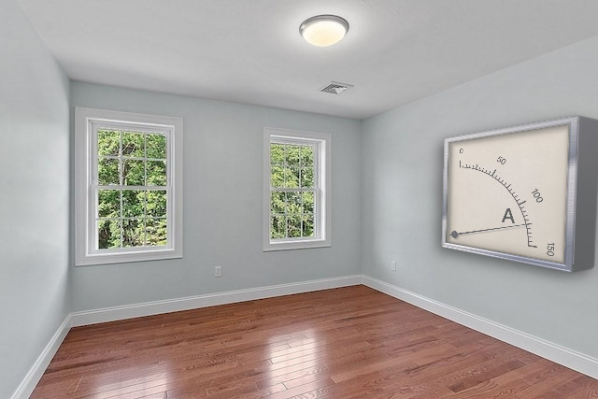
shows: 125 A
